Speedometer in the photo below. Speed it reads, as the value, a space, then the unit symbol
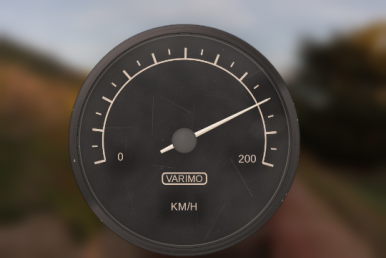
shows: 160 km/h
